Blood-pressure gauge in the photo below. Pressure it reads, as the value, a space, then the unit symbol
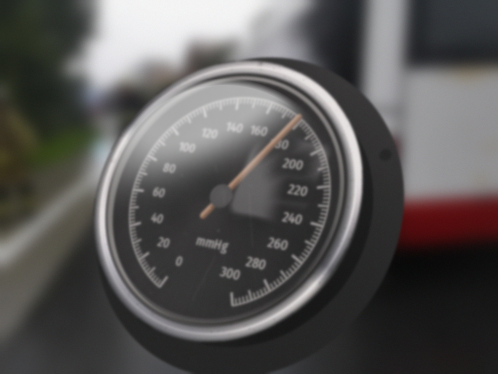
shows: 180 mmHg
